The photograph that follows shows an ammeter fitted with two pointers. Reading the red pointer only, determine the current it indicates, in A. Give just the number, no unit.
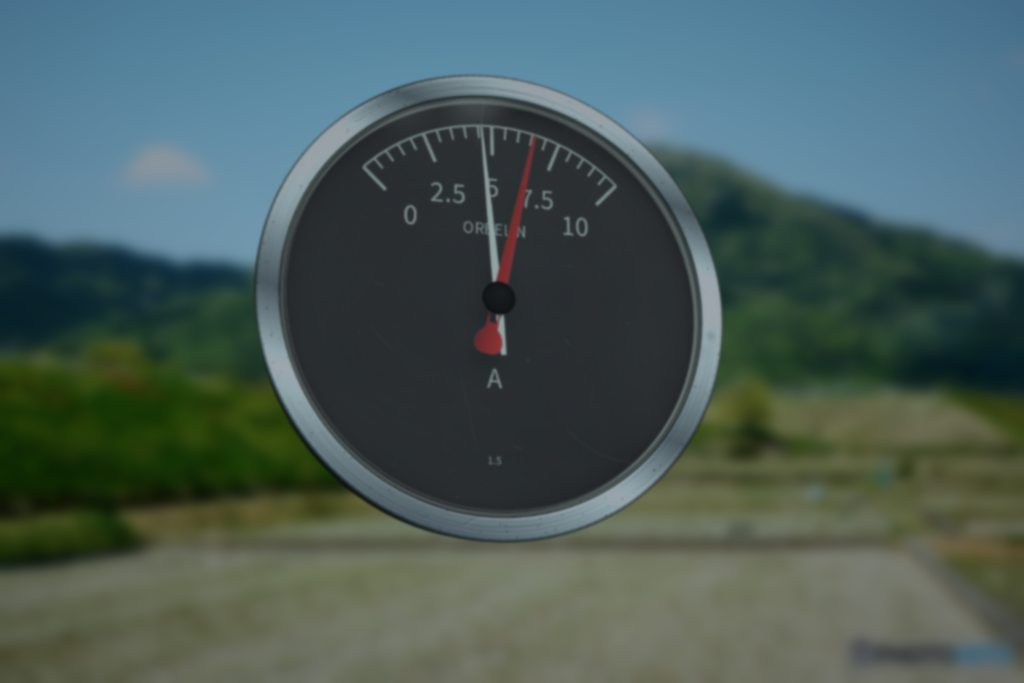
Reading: 6.5
